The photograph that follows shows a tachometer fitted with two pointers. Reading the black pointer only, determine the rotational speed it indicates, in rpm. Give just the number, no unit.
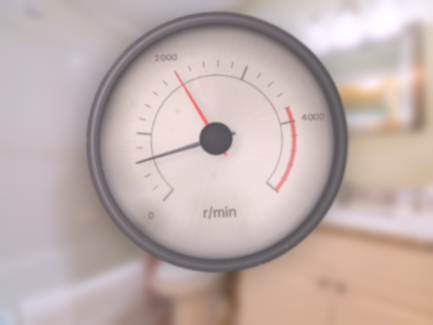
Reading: 600
